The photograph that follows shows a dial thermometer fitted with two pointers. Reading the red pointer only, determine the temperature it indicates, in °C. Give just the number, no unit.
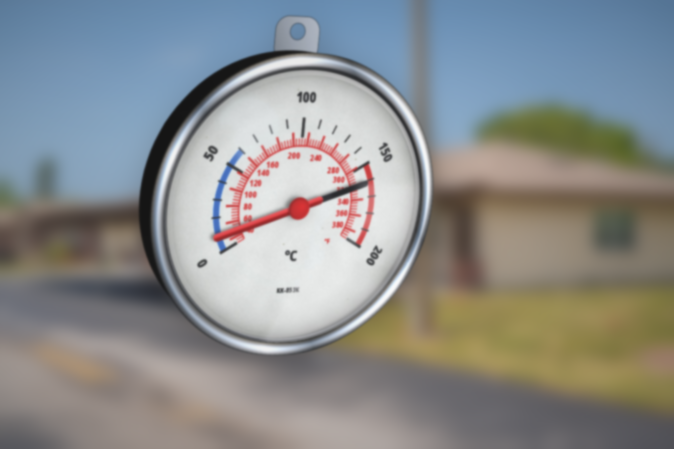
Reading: 10
